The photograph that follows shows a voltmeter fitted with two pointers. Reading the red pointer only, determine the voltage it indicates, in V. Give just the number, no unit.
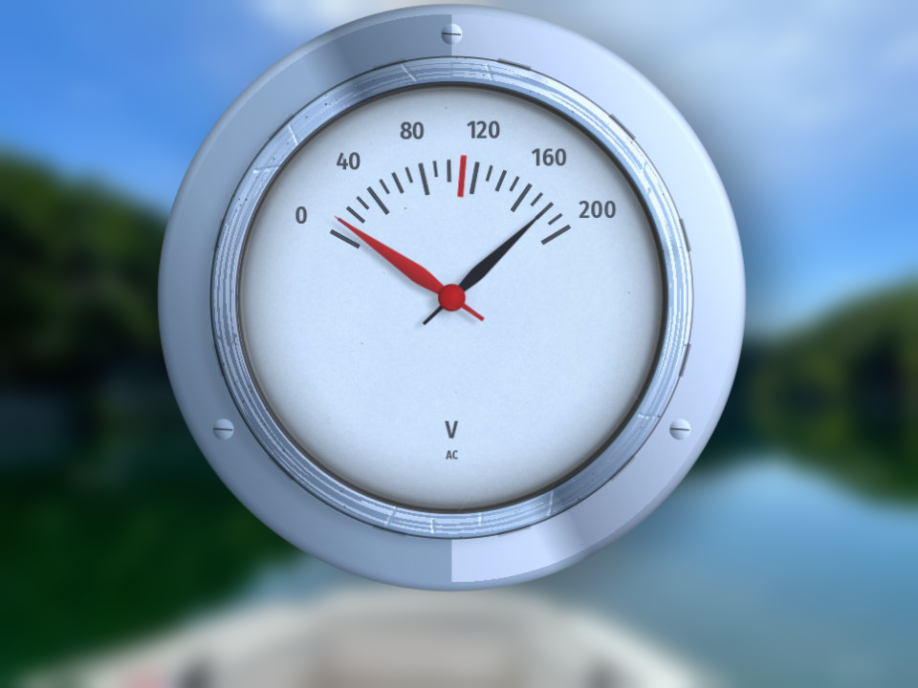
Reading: 10
